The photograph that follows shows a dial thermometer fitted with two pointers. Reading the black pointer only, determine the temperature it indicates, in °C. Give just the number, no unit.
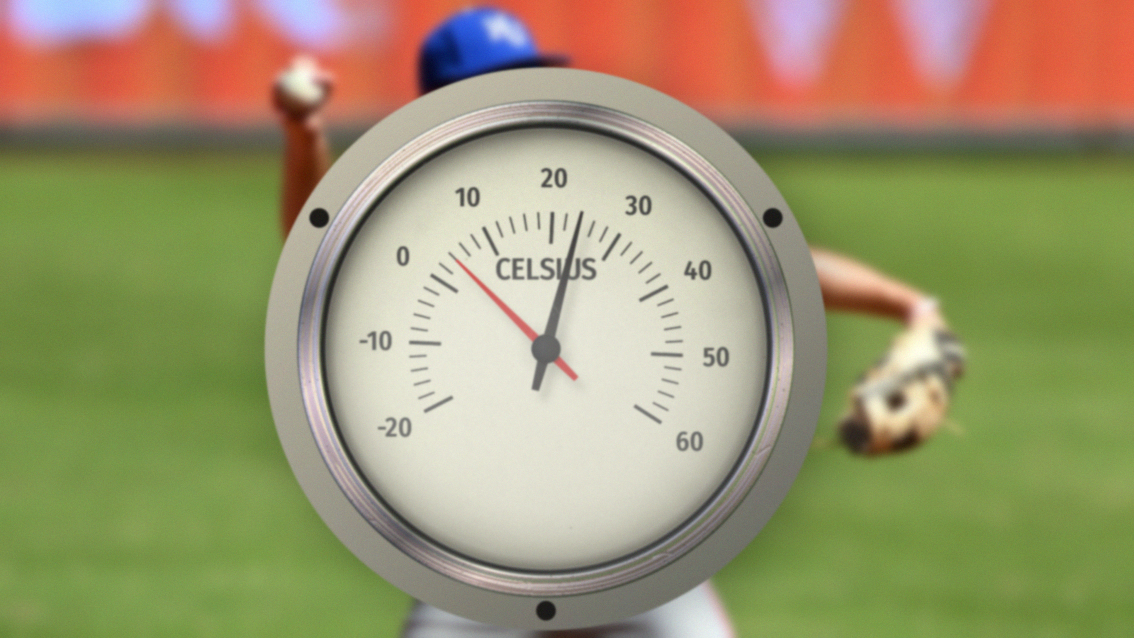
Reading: 24
